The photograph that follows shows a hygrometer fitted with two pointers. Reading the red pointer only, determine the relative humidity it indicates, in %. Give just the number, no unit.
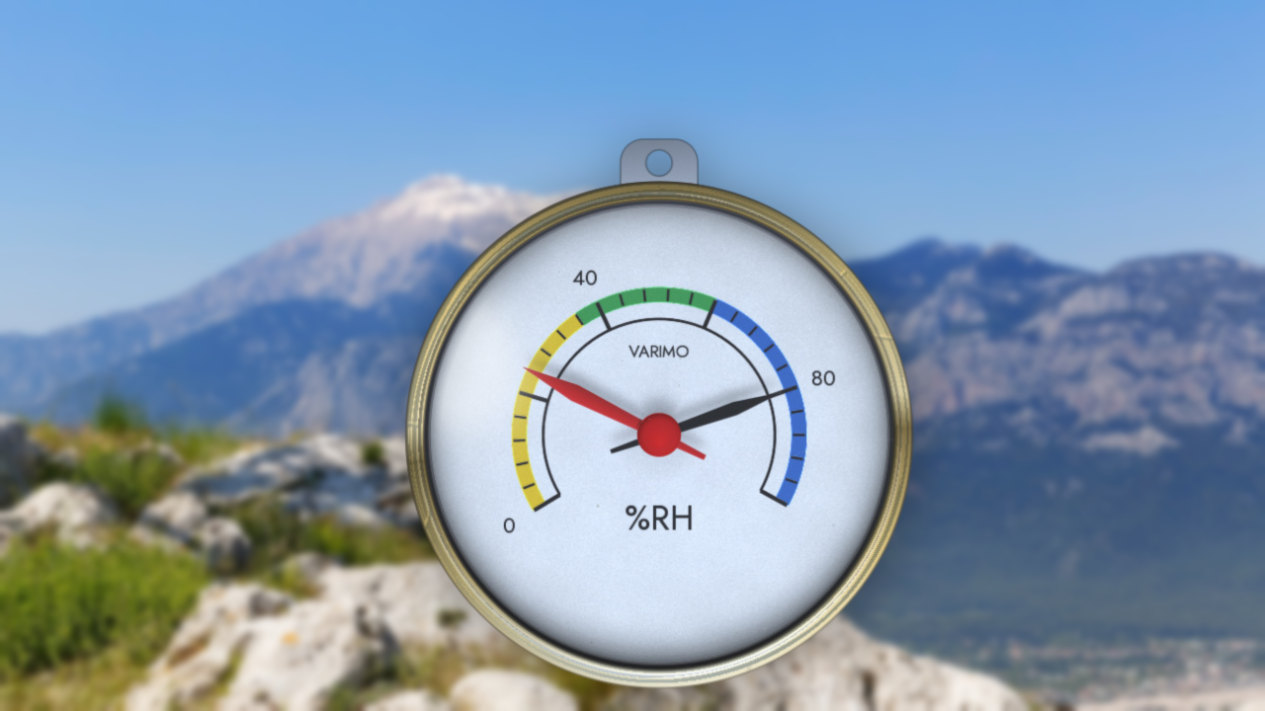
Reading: 24
